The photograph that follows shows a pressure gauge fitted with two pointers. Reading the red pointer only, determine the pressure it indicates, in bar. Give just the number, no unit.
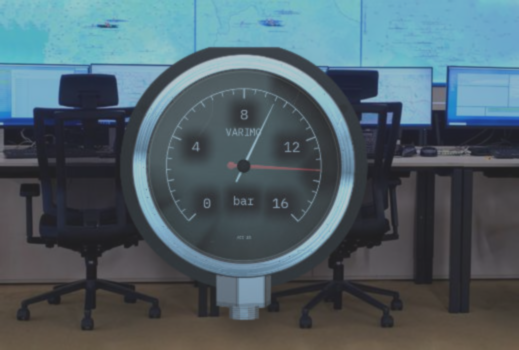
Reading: 13.5
